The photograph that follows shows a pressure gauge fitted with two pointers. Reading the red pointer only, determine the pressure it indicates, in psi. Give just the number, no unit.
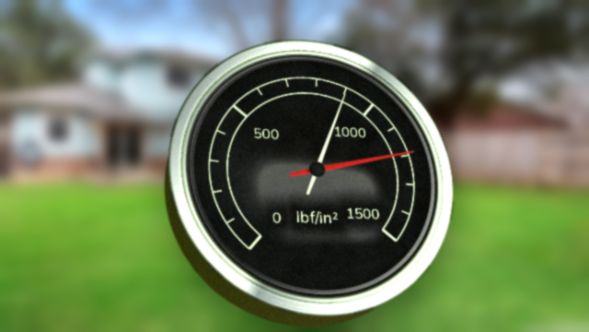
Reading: 1200
